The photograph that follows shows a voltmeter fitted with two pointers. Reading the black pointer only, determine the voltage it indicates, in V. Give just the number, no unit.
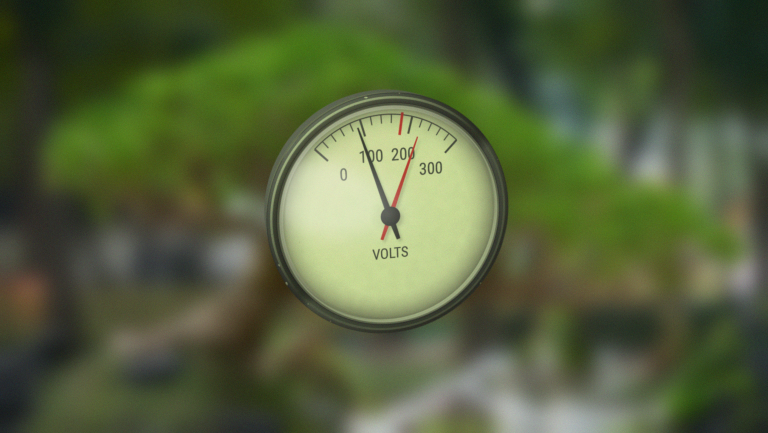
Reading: 90
